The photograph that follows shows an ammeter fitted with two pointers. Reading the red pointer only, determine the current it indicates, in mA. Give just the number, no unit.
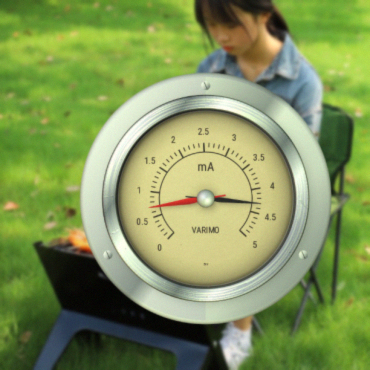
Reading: 0.7
